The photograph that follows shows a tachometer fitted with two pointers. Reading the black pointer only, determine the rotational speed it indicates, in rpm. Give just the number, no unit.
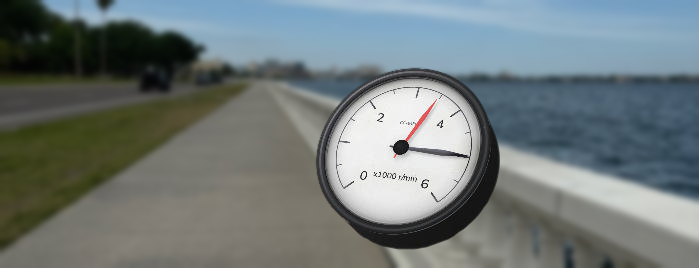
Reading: 5000
